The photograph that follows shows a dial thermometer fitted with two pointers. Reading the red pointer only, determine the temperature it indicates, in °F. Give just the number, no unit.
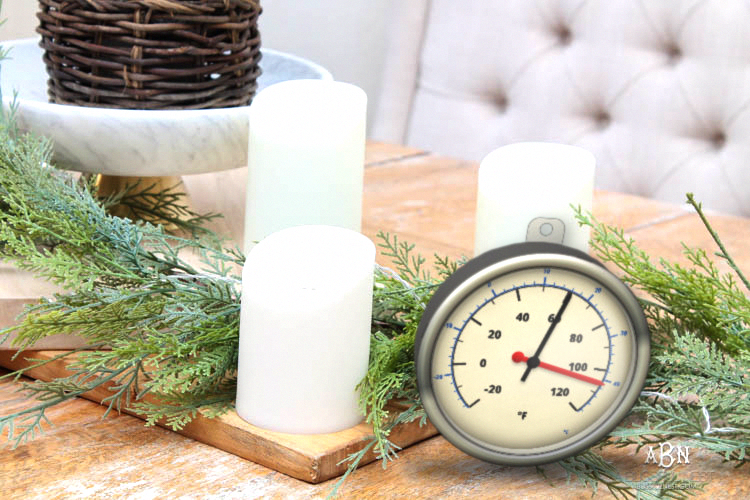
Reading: 105
